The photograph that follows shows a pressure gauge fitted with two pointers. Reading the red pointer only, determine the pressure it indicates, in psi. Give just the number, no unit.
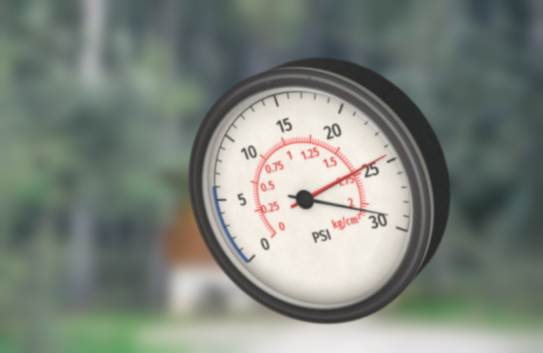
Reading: 24.5
